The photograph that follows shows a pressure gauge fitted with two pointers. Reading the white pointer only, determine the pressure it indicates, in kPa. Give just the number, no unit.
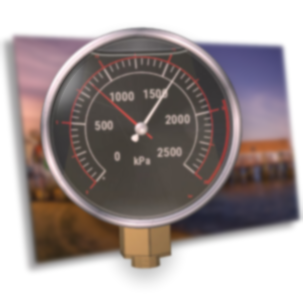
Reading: 1600
